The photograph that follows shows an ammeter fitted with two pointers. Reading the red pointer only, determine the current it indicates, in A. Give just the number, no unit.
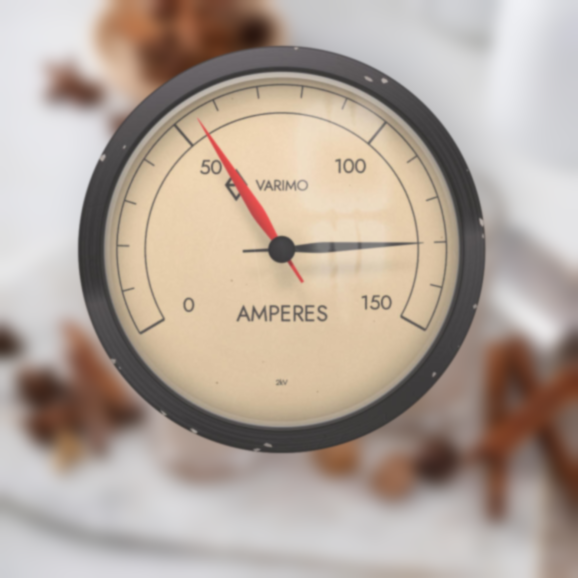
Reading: 55
